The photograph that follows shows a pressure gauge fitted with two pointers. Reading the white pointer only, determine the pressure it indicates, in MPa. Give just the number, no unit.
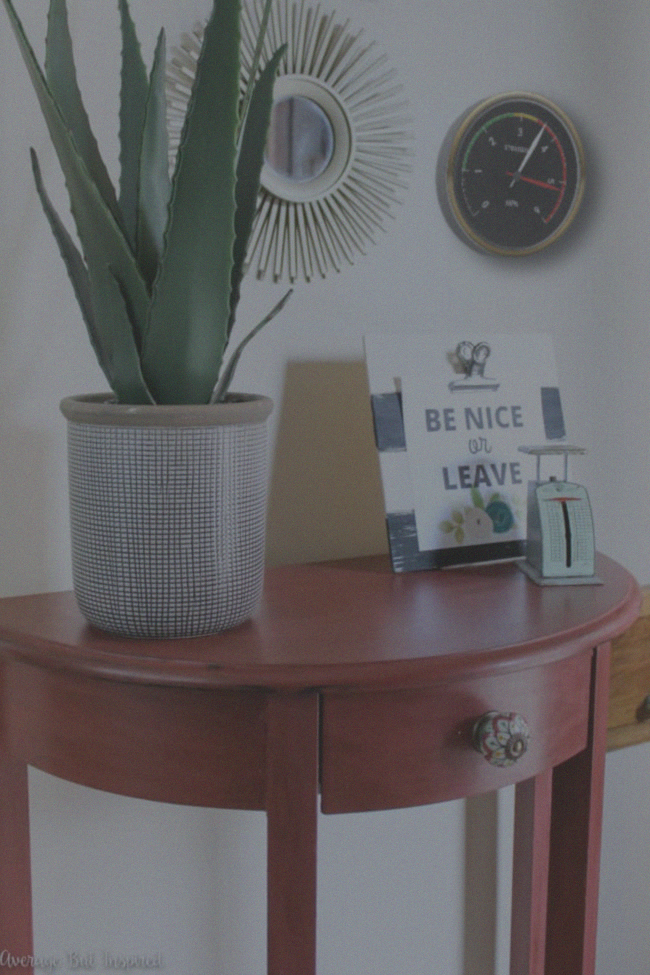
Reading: 3.6
